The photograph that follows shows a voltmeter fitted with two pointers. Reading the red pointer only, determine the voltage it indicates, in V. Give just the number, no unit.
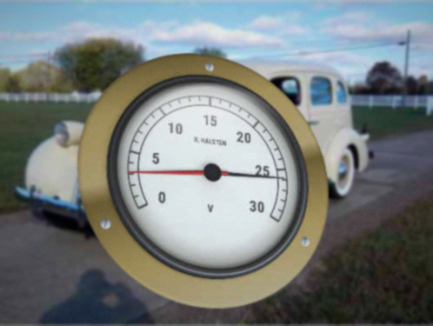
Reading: 3
